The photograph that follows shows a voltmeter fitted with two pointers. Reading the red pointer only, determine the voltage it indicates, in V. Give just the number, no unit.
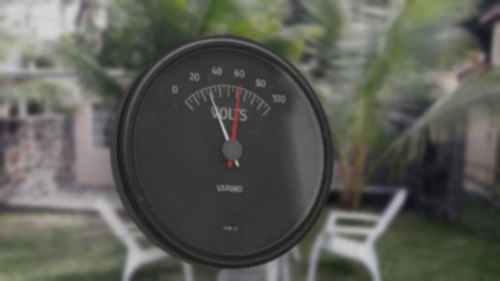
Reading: 60
